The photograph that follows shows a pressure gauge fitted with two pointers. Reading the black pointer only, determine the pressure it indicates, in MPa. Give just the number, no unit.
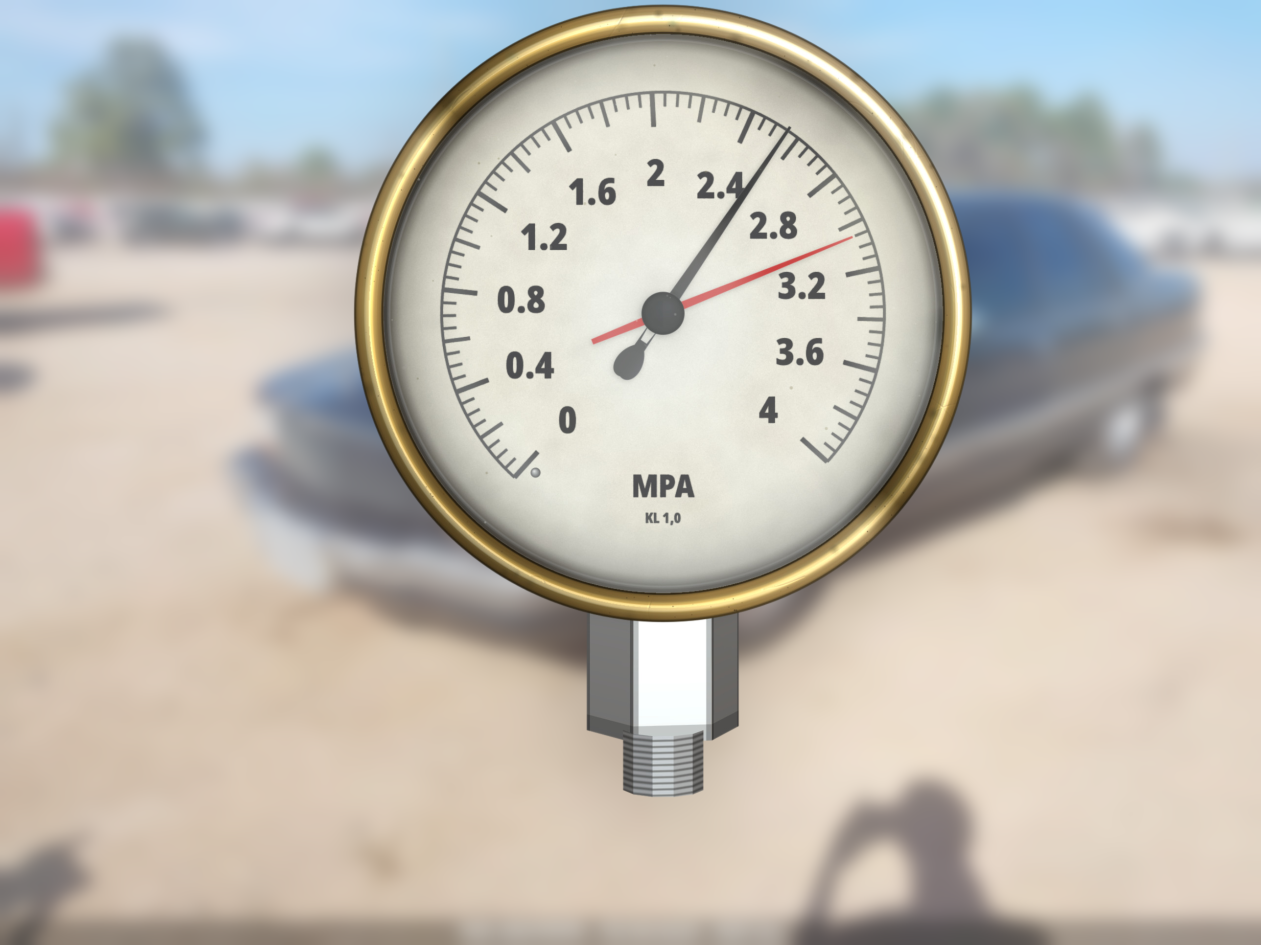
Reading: 2.55
